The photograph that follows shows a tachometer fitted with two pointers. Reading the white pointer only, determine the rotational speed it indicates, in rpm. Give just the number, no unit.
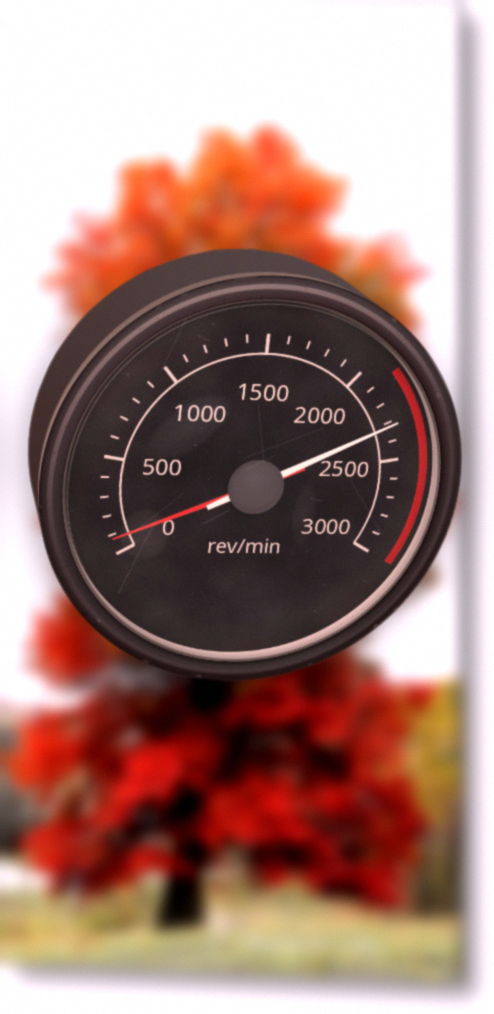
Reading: 2300
